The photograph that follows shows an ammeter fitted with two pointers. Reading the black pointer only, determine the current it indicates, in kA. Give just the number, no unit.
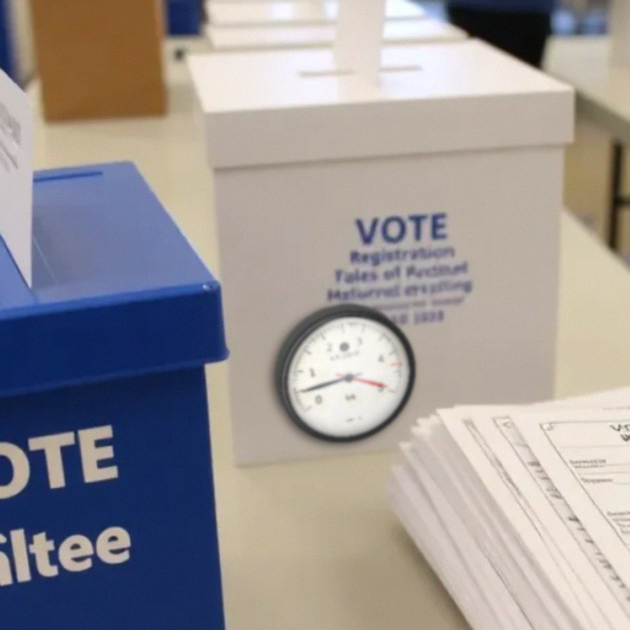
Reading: 0.5
